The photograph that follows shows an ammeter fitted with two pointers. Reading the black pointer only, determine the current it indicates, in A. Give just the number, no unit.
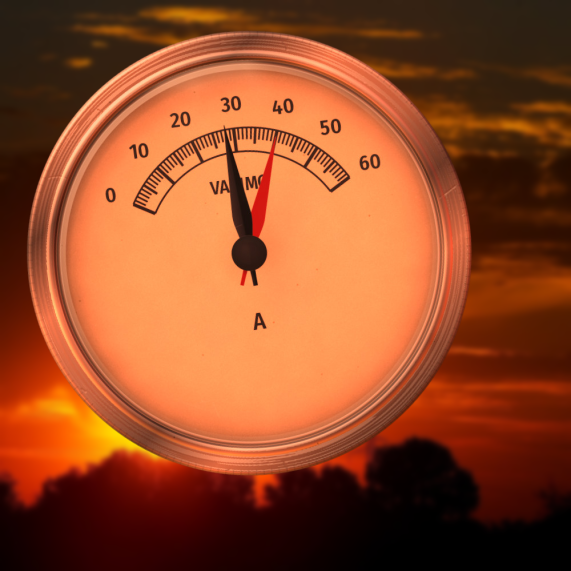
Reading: 28
